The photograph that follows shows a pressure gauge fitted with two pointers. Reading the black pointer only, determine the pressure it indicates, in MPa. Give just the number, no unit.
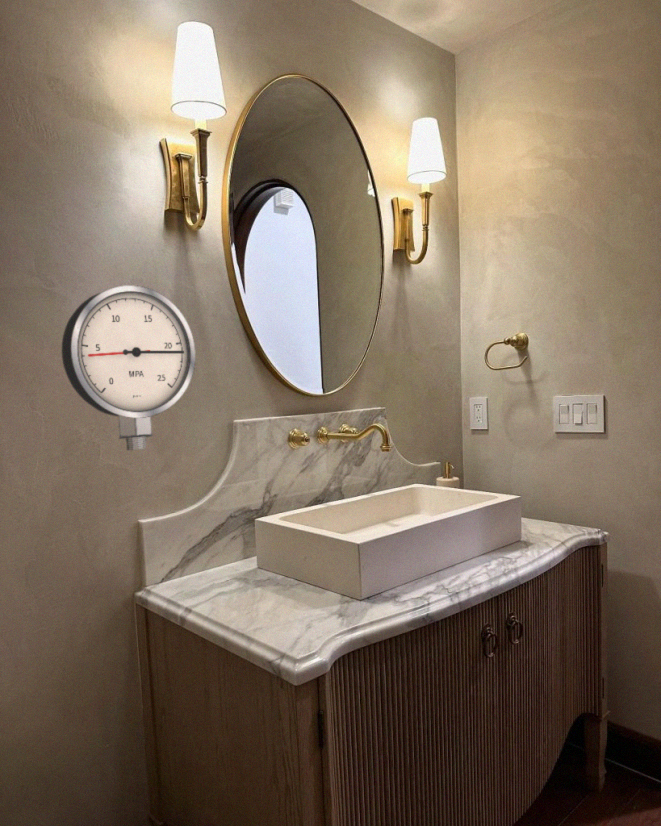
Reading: 21
